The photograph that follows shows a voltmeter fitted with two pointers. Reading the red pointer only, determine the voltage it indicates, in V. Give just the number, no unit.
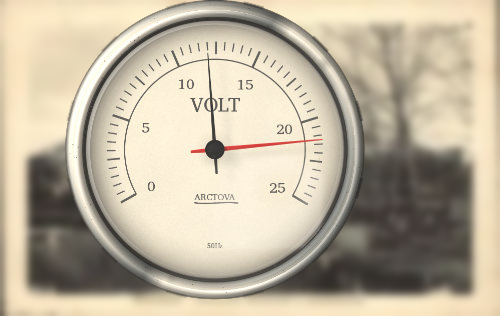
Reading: 21.25
